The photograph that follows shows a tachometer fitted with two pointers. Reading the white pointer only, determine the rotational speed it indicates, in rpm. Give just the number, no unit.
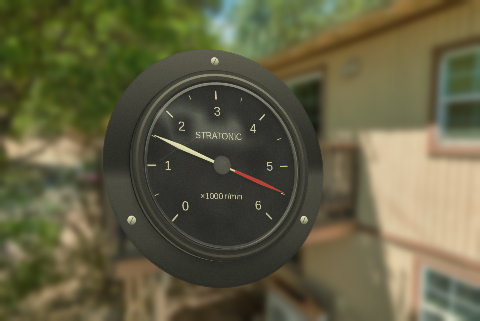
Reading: 1500
